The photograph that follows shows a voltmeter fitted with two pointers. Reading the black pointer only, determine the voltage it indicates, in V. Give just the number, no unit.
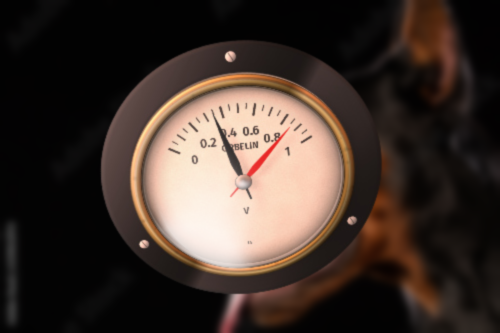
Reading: 0.35
